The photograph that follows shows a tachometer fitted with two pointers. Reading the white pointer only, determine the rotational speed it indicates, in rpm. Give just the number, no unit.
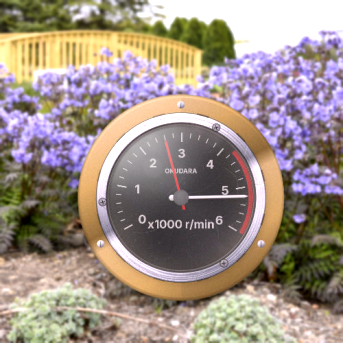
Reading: 5200
